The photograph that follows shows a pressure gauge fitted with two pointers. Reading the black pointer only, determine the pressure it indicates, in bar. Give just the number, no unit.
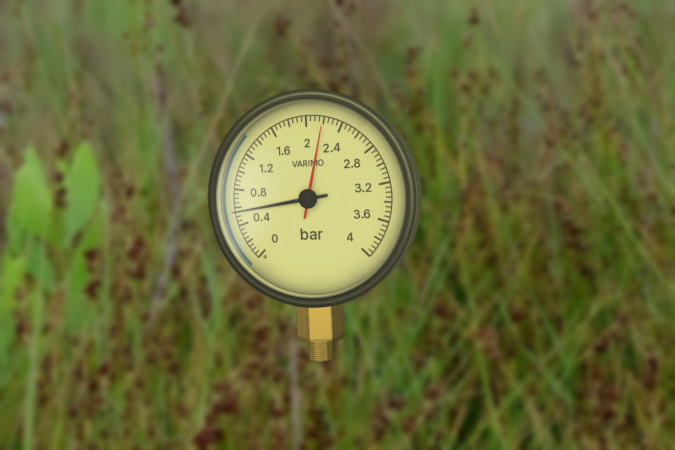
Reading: 0.55
